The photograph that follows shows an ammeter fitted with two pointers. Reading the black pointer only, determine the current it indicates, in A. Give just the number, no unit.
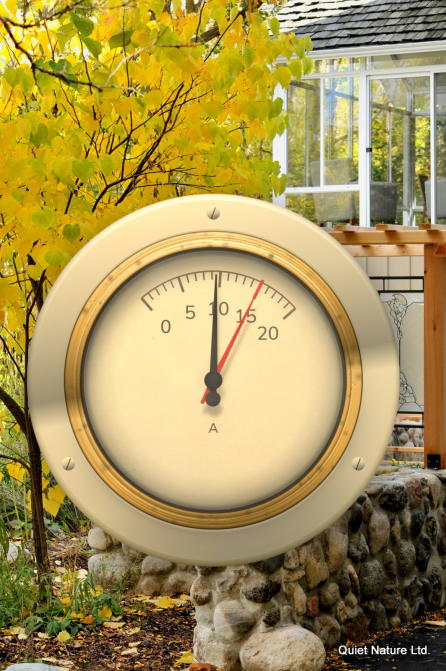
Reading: 9.5
